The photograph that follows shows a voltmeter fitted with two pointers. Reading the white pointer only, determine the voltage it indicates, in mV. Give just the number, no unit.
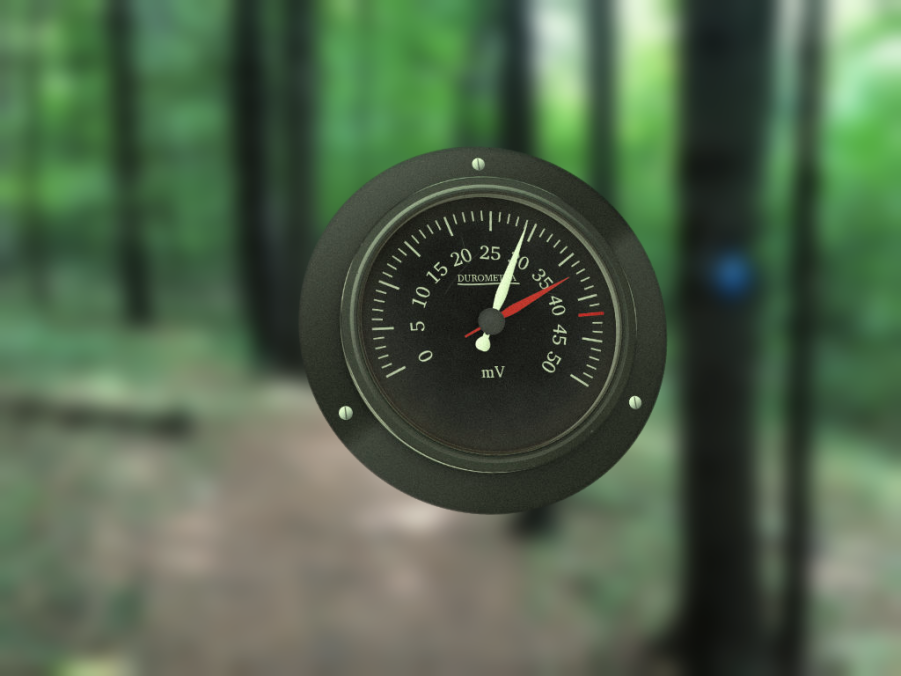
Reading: 29
